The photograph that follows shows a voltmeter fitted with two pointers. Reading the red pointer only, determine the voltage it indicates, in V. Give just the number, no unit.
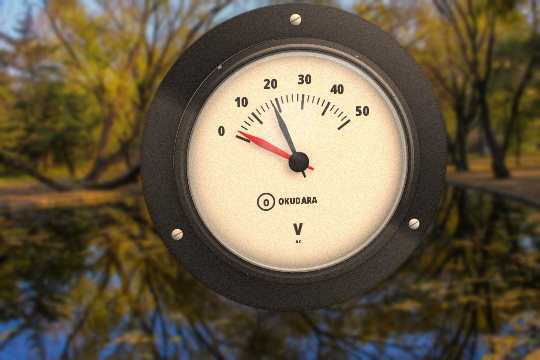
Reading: 2
